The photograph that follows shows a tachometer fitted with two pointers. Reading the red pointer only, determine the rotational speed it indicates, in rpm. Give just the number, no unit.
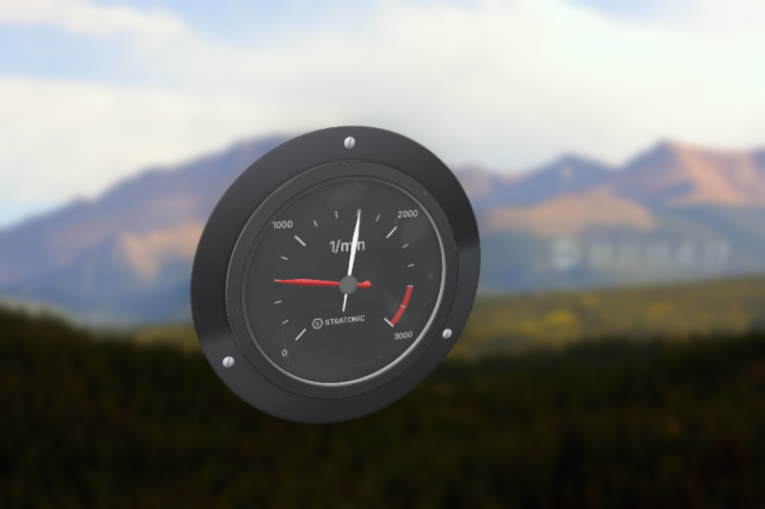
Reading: 600
